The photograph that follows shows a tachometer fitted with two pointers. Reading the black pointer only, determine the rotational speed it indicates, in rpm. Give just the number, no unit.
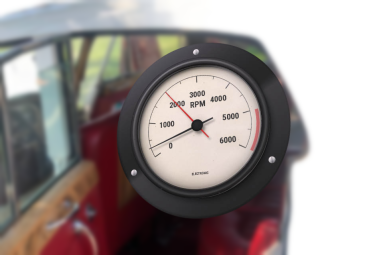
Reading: 250
